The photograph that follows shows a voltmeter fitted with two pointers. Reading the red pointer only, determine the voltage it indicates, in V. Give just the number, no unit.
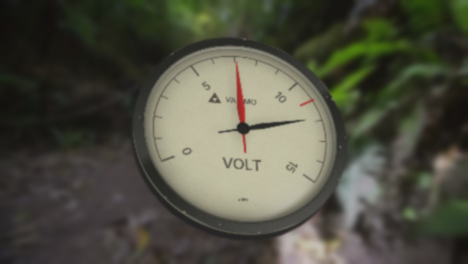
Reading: 7
